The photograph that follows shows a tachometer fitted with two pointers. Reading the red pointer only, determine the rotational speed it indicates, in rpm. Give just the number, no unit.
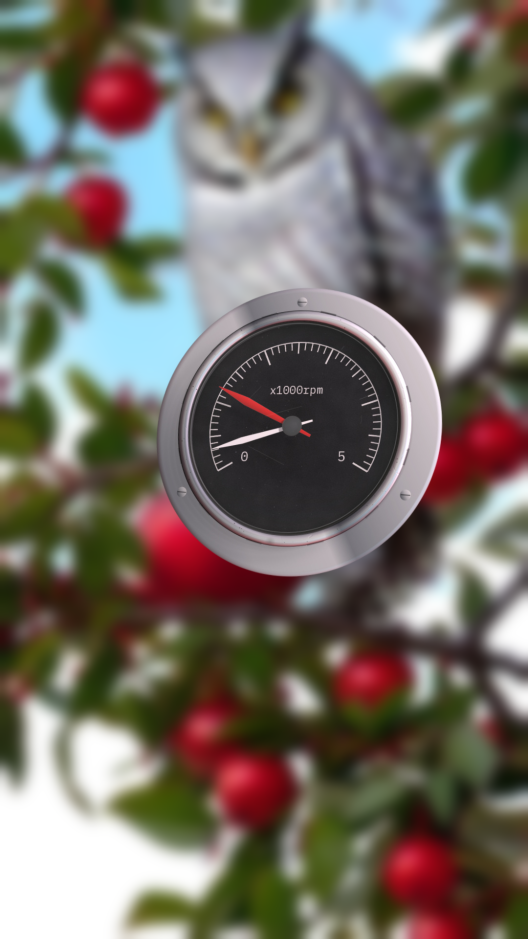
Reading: 1200
